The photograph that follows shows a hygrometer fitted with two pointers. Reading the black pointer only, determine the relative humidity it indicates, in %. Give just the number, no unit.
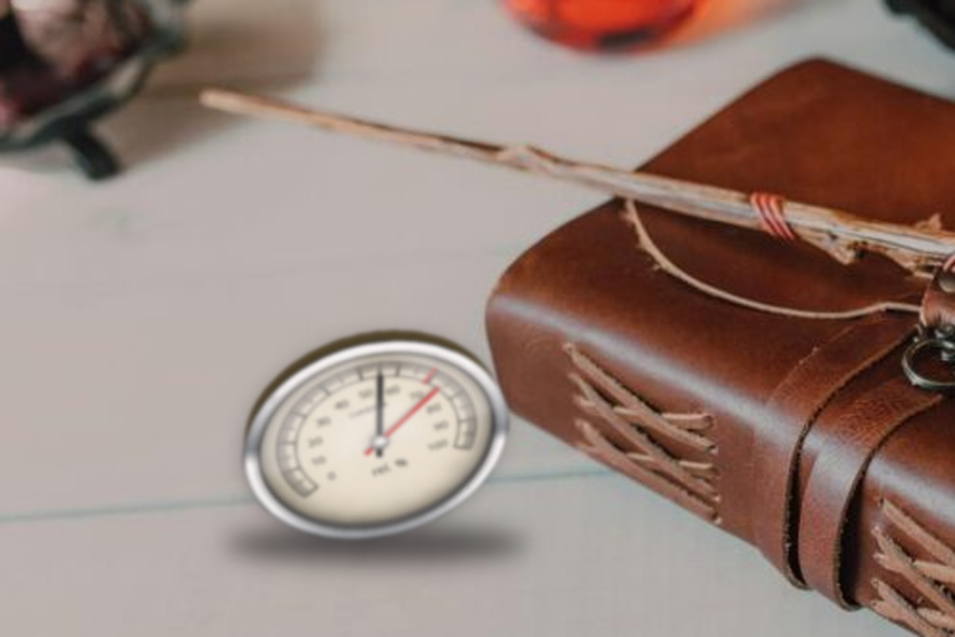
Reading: 55
